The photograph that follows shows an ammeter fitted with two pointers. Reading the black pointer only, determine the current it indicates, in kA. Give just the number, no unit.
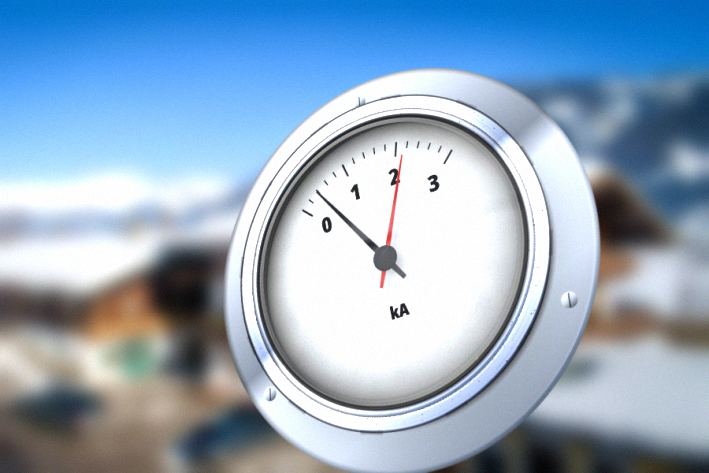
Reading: 0.4
